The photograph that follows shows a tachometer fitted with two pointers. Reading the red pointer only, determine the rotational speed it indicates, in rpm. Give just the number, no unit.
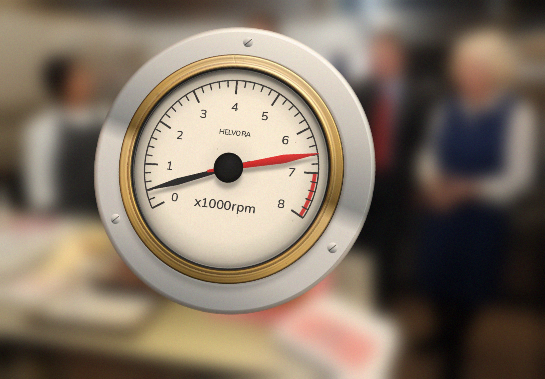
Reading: 6600
